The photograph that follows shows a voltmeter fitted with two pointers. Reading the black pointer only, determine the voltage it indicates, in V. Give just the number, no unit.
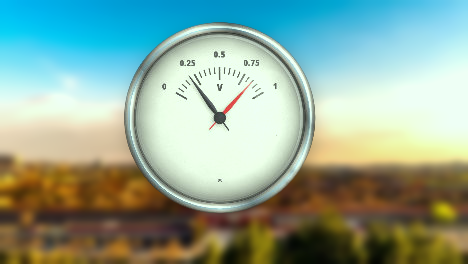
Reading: 0.2
